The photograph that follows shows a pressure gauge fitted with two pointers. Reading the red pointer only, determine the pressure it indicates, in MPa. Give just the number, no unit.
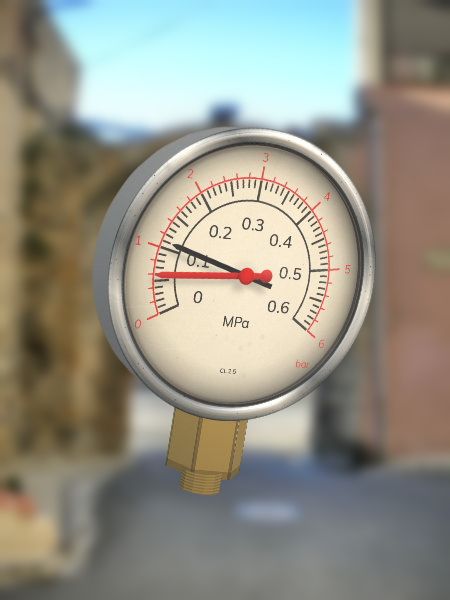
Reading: 0.06
